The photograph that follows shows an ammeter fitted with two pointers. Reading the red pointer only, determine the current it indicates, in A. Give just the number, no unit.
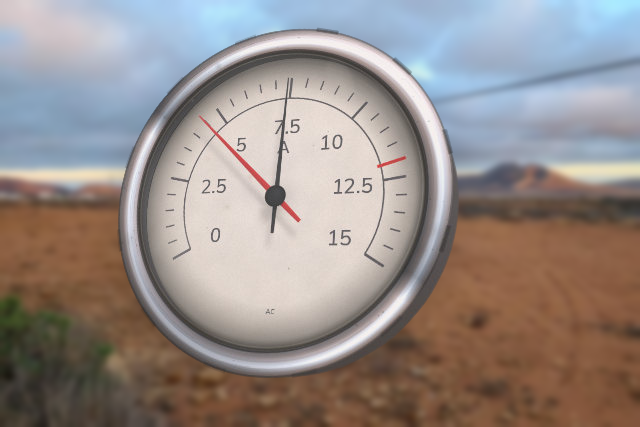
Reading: 4.5
